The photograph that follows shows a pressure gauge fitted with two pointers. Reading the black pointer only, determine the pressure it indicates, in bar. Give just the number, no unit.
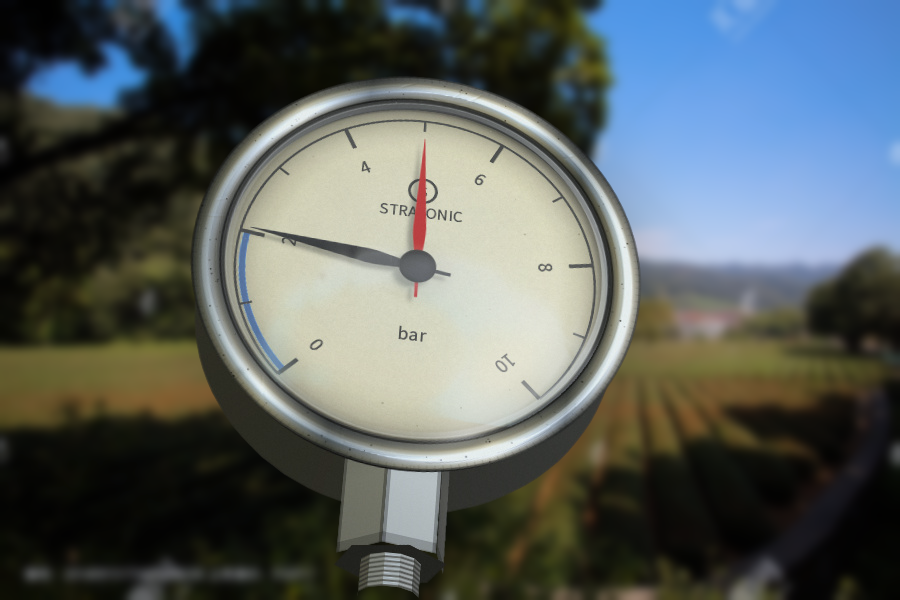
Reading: 2
